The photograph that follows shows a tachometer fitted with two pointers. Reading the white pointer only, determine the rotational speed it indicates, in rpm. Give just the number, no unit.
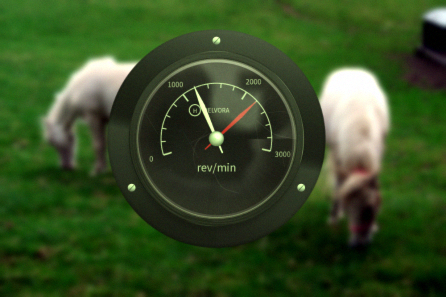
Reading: 1200
